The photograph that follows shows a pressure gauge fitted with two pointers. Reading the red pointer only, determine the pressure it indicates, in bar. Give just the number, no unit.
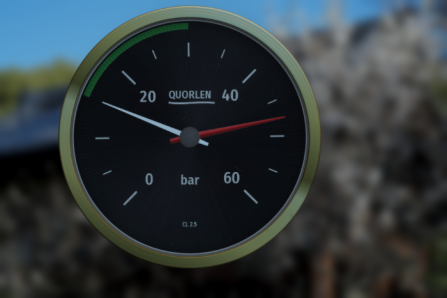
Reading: 47.5
